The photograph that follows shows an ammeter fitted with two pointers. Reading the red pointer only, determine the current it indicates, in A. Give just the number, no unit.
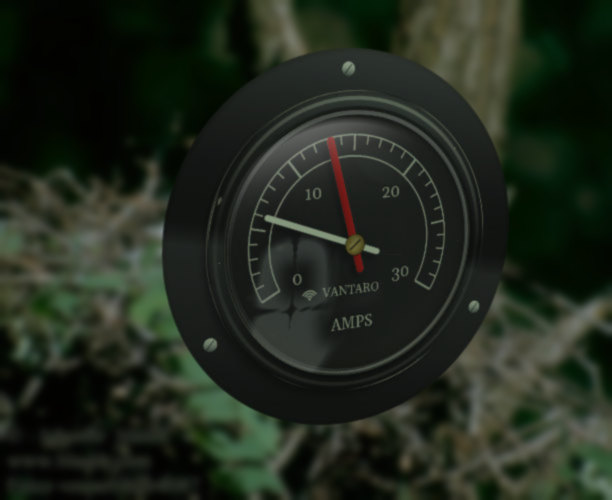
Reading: 13
